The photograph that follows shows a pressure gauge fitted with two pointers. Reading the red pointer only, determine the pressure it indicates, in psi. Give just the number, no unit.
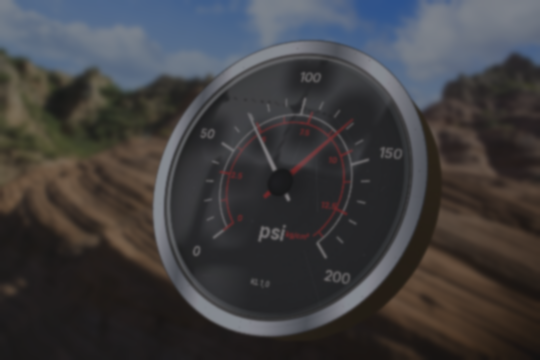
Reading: 130
